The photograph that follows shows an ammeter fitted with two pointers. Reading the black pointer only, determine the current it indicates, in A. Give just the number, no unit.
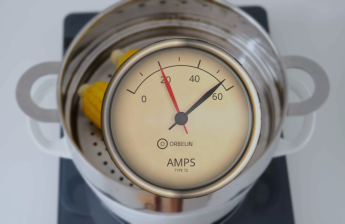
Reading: 55
